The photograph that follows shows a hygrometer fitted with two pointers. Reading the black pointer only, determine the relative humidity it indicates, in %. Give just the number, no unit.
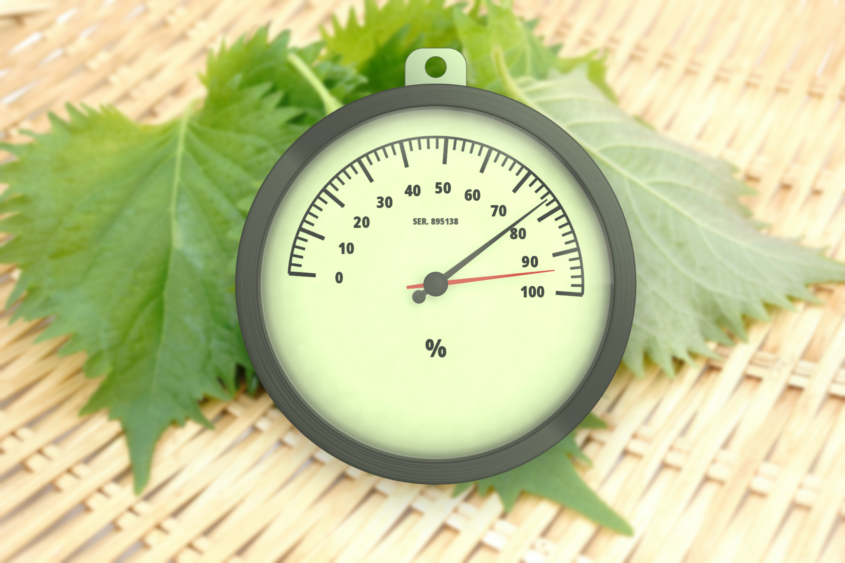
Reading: 77
